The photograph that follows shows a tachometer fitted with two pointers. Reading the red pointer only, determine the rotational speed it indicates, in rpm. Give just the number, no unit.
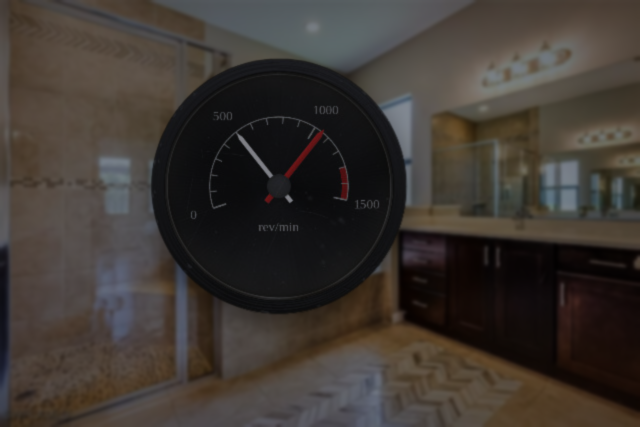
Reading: 1050
